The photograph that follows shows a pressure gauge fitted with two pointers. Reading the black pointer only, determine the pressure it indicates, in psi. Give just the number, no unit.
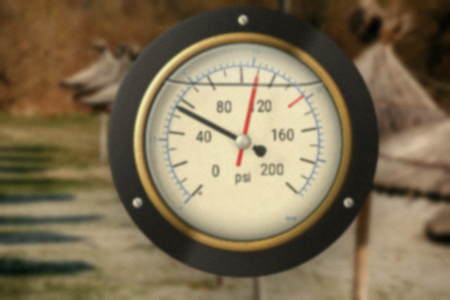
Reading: 55
